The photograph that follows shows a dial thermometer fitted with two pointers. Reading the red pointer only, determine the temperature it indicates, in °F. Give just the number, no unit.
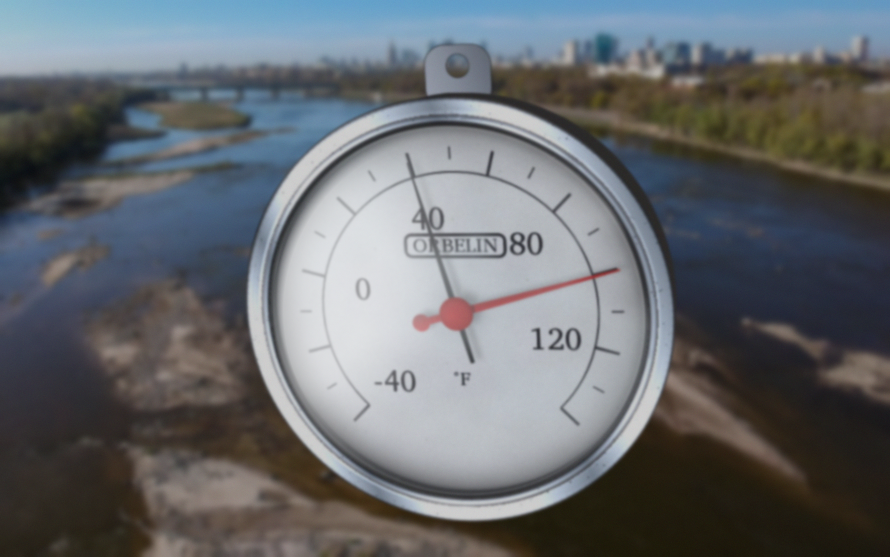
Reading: 100
